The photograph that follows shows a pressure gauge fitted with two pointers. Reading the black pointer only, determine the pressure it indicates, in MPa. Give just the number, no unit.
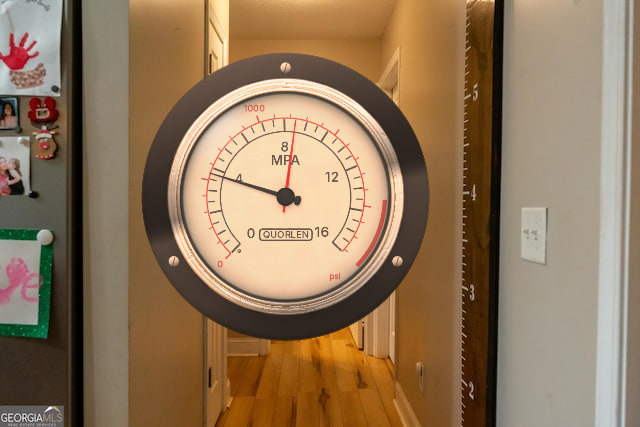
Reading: 3.75
